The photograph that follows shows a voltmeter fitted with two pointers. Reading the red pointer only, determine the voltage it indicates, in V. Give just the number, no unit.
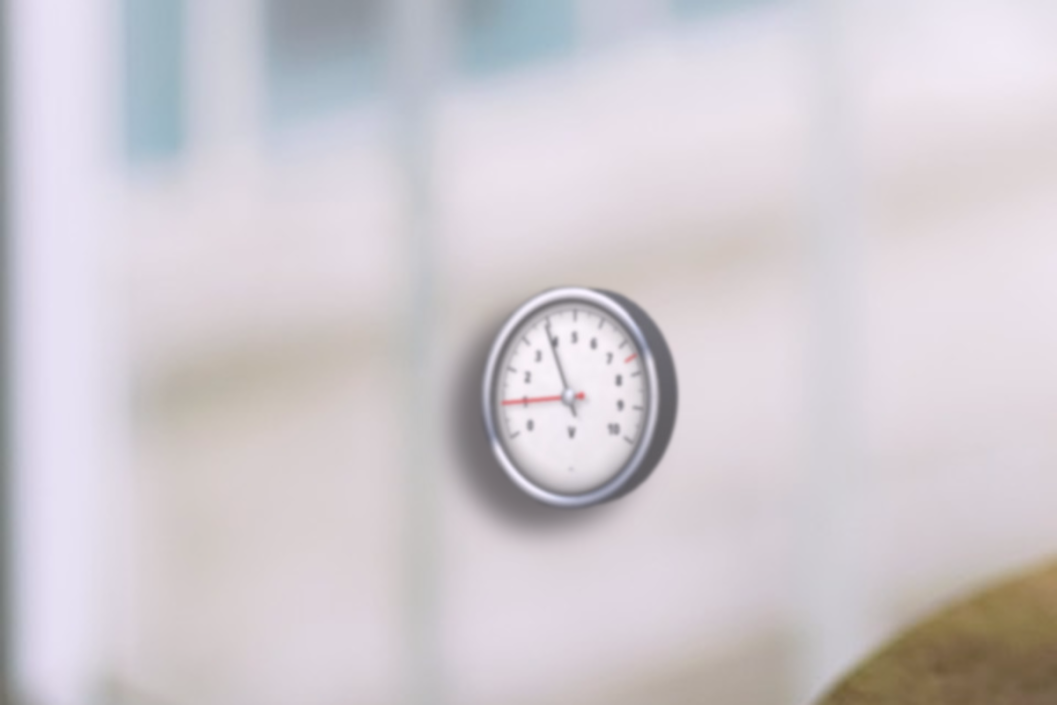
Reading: 1
